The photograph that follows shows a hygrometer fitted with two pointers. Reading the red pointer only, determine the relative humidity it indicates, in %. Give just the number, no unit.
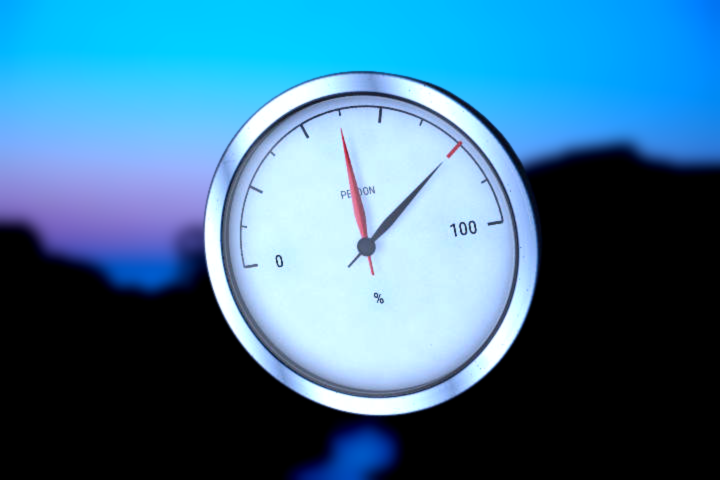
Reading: 50
